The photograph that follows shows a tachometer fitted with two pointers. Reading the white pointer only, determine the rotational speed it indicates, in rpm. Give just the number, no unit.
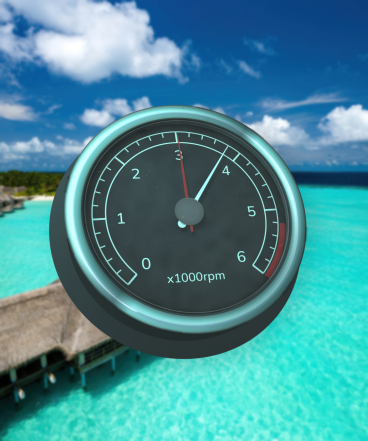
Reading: 3800
